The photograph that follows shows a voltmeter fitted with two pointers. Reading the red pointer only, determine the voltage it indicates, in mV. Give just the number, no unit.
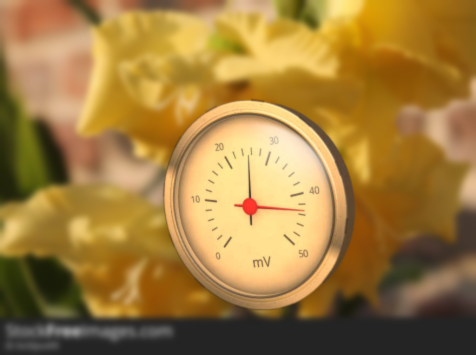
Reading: 43
